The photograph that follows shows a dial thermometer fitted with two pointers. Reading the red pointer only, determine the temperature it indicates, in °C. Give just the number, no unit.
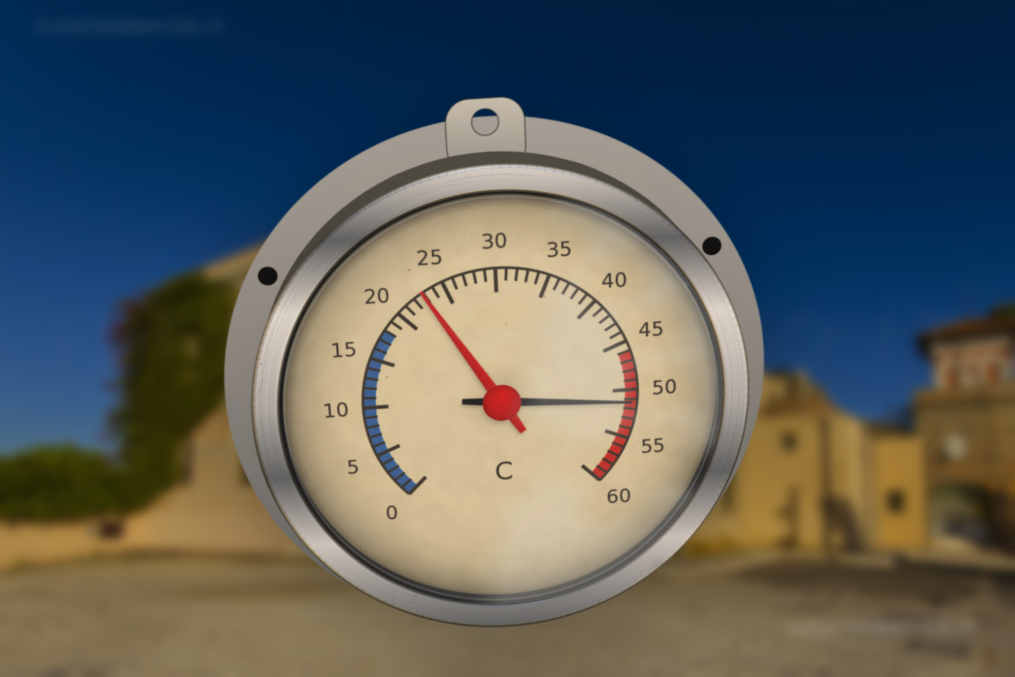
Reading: 23
